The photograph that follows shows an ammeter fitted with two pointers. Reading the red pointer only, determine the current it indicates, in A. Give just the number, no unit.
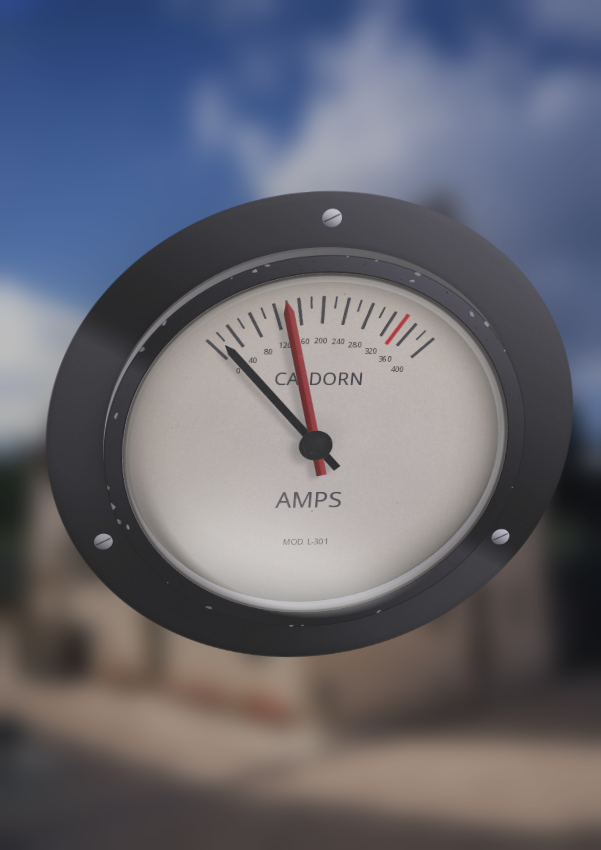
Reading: 140
